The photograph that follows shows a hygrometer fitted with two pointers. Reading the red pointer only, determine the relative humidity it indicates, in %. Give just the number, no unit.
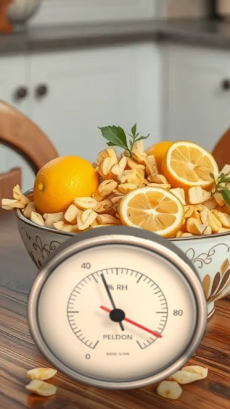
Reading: 90
